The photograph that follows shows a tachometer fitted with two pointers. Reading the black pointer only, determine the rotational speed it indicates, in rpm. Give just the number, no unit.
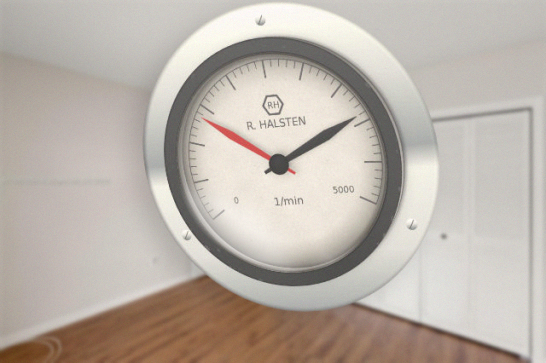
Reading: 3900
